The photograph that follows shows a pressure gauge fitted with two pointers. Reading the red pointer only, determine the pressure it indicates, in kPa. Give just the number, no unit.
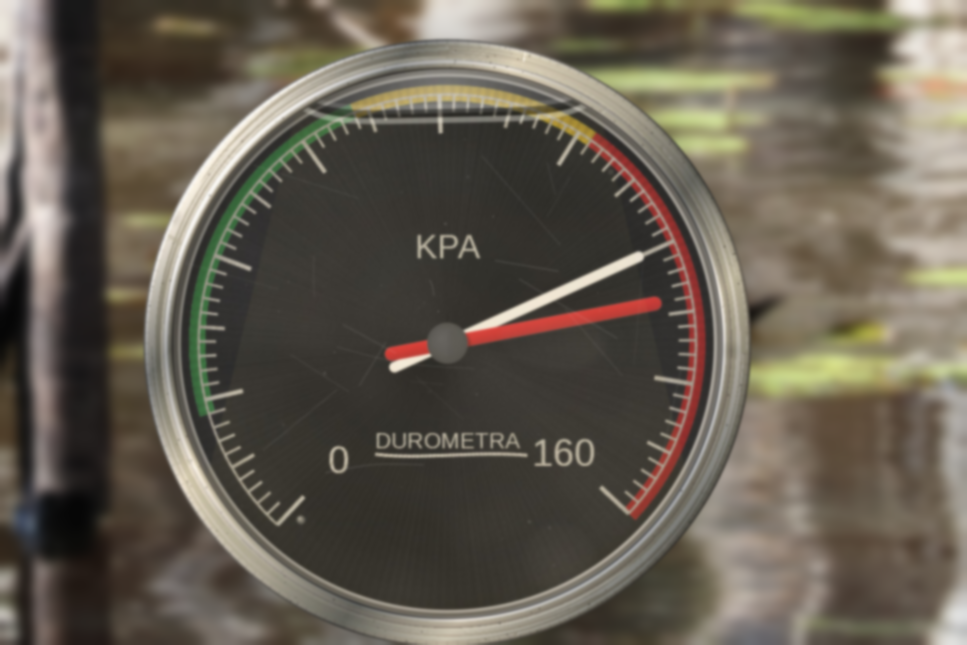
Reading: 128
